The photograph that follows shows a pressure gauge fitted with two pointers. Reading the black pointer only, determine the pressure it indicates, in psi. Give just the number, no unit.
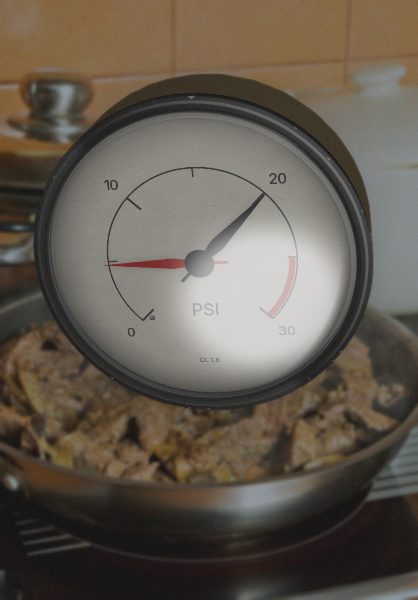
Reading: 20
